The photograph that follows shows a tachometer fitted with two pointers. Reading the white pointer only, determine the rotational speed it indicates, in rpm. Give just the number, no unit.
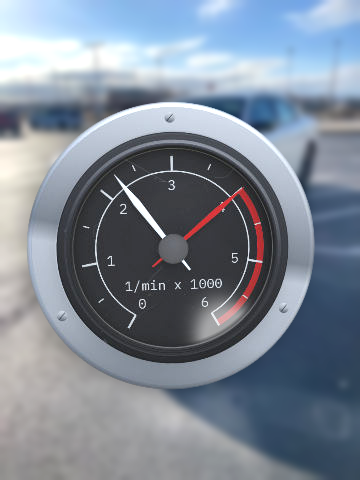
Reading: 2250
